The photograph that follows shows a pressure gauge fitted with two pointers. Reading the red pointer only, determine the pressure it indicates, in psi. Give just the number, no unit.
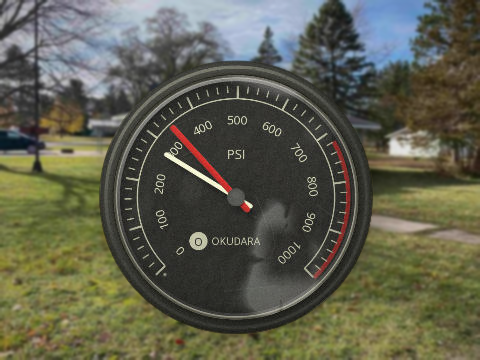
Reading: 340
